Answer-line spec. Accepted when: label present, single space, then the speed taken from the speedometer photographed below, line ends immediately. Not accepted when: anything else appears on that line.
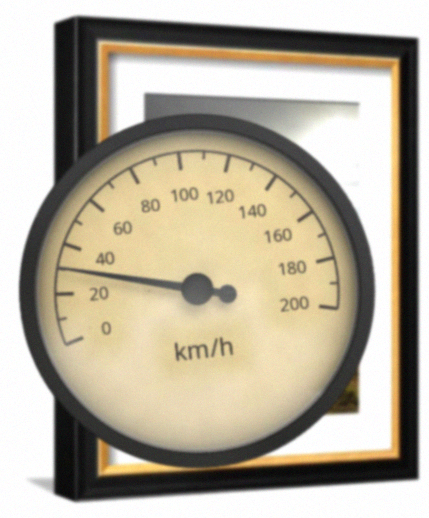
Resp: 30 km/h
